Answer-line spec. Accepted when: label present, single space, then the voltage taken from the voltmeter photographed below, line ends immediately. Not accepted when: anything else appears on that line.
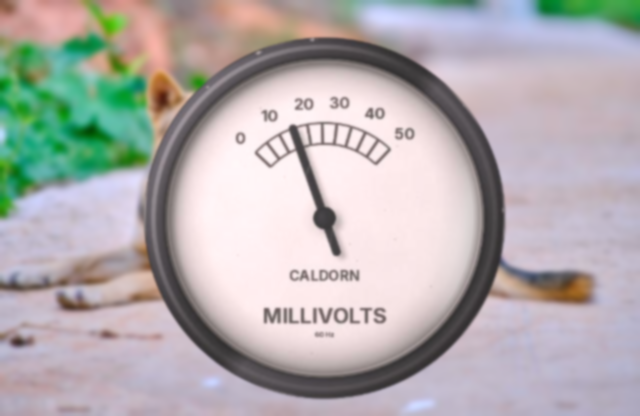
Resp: 15 mV
